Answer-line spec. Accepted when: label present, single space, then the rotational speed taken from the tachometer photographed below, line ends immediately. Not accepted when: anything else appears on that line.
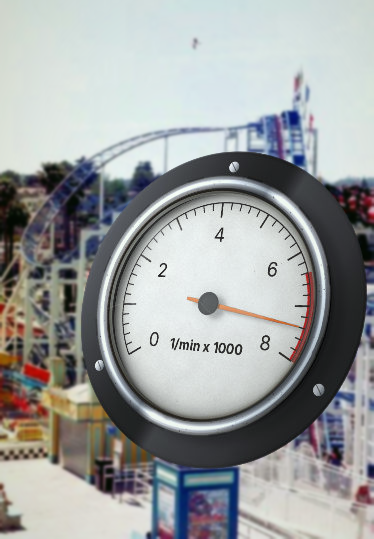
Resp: 7400 rpm
